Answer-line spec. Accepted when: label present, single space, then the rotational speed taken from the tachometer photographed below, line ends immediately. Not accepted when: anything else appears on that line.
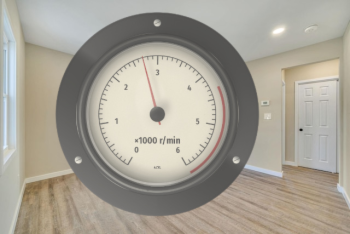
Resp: 2700 rpm
